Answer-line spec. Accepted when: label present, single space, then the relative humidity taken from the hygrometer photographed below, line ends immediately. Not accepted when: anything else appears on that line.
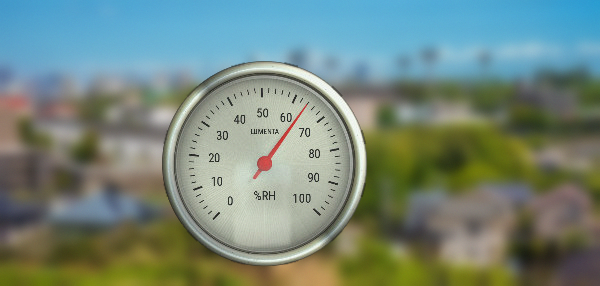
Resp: 64 %
